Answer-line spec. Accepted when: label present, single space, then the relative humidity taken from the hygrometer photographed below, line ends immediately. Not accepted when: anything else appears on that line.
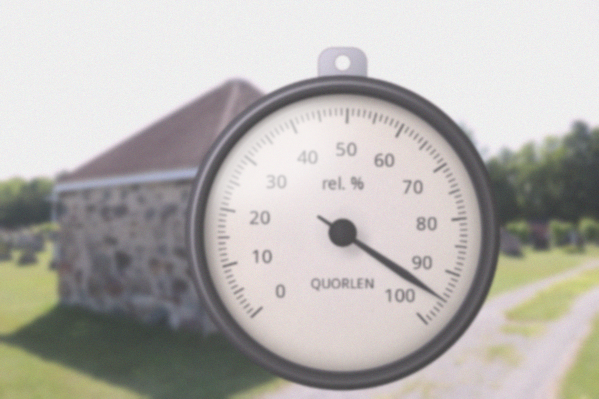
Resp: 95 %
